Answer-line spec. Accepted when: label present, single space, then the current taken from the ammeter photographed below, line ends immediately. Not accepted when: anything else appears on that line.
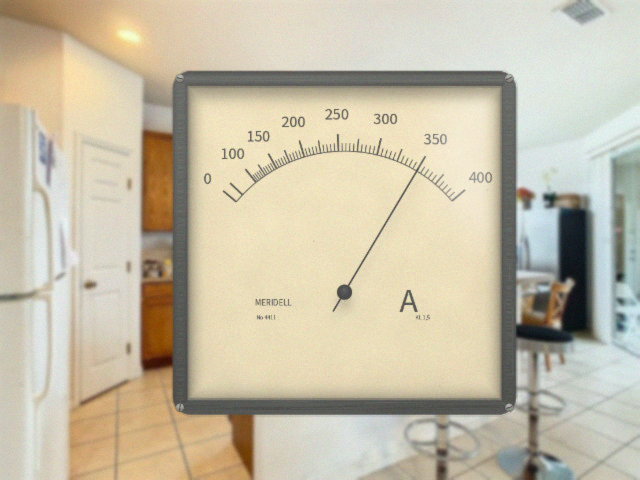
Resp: 350 A
